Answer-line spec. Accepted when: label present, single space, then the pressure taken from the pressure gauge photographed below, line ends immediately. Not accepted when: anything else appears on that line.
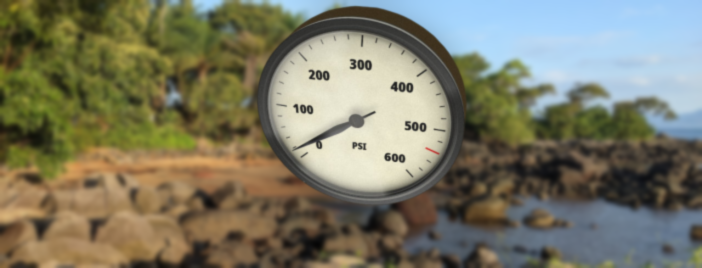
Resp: 20 psi
